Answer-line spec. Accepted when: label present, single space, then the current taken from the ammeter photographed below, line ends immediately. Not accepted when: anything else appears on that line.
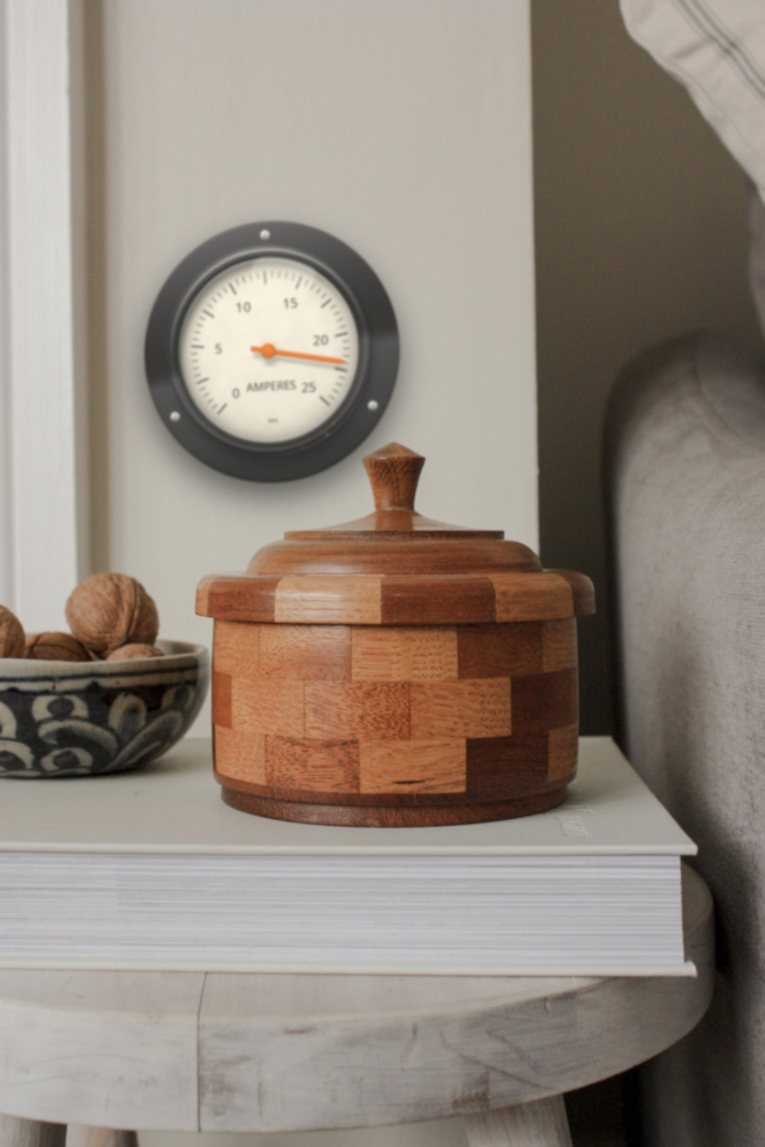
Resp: 22 A
